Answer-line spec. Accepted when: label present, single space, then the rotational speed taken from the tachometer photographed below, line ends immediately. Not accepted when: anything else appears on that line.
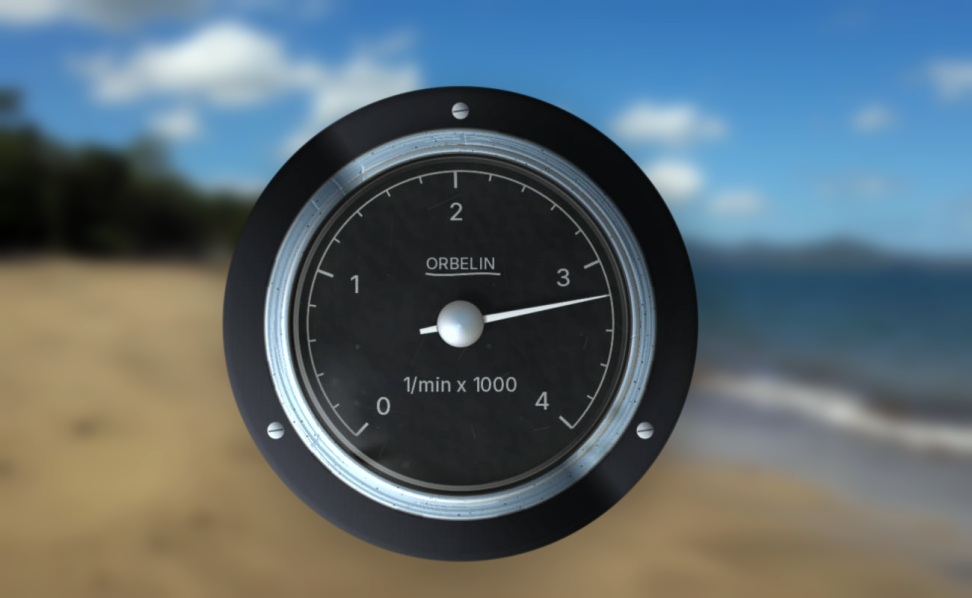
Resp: 3200 rpm
